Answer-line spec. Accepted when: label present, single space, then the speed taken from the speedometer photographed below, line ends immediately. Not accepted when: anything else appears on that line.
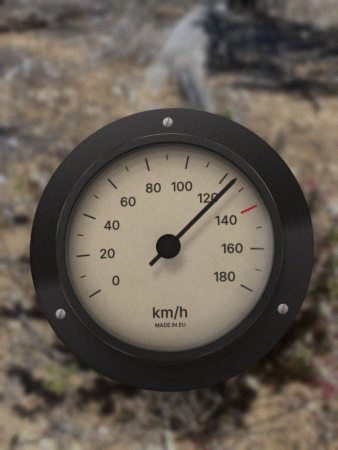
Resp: 125 km/h
